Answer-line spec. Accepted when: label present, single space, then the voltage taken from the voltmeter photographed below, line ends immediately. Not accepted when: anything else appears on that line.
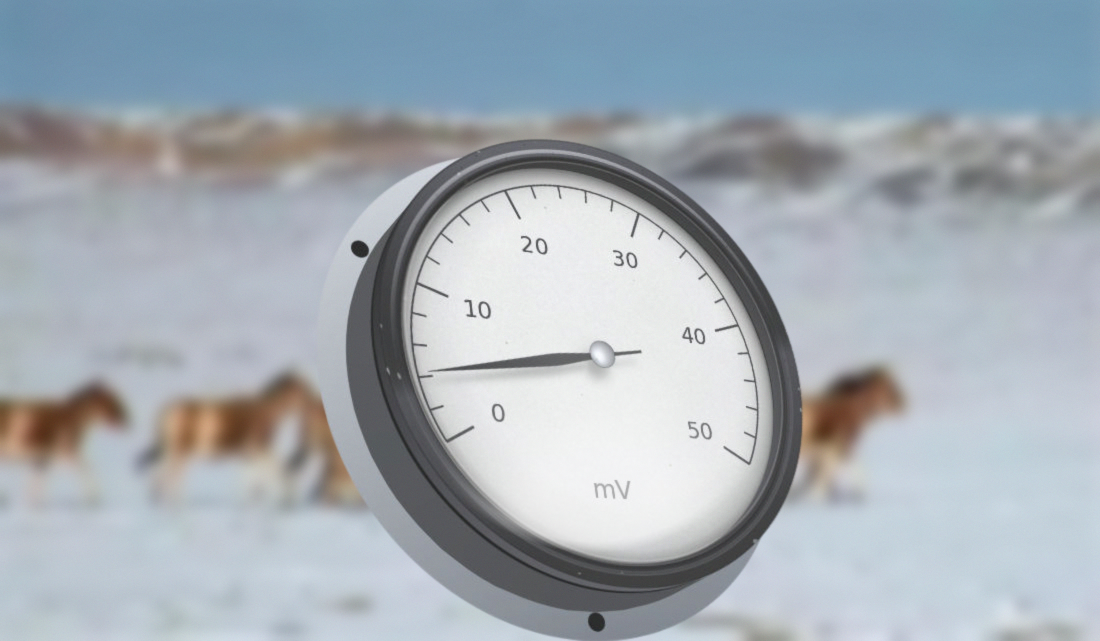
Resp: 4 mV
